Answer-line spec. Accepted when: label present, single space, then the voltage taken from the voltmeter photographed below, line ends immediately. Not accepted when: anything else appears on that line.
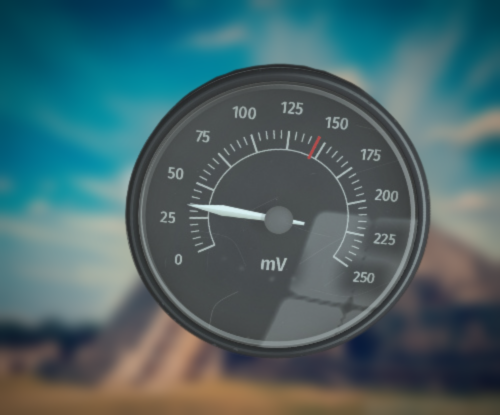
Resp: 35 mV
